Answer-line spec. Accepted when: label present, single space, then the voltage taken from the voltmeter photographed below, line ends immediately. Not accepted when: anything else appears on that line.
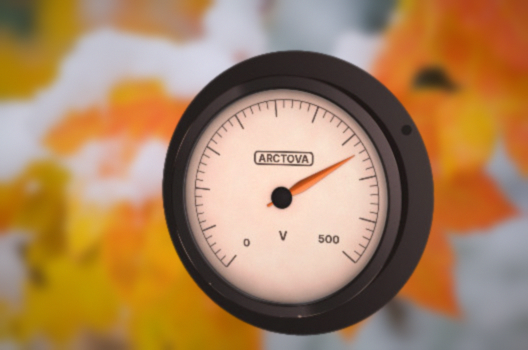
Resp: 370 V
